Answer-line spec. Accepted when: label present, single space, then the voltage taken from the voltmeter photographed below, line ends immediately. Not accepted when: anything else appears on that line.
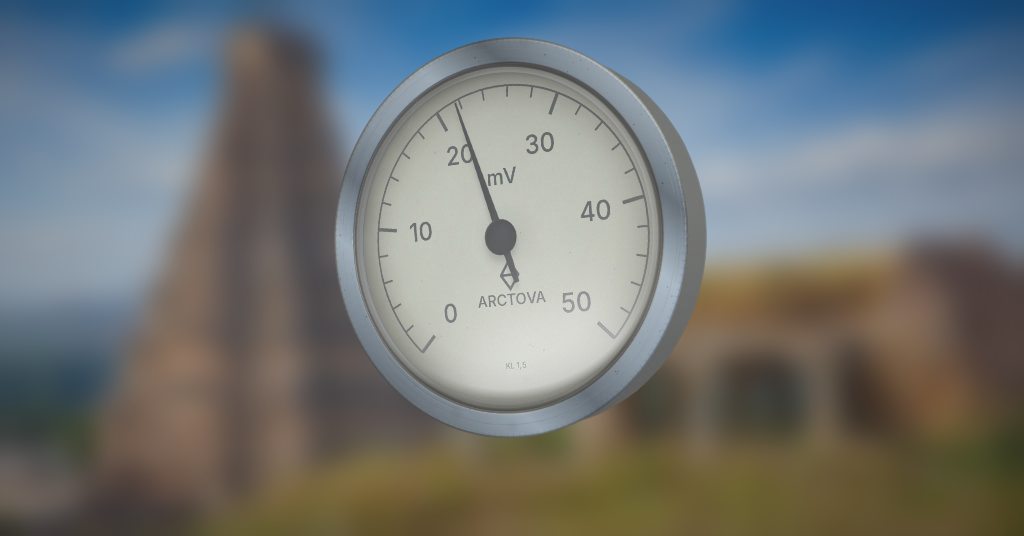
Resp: 22 mV
